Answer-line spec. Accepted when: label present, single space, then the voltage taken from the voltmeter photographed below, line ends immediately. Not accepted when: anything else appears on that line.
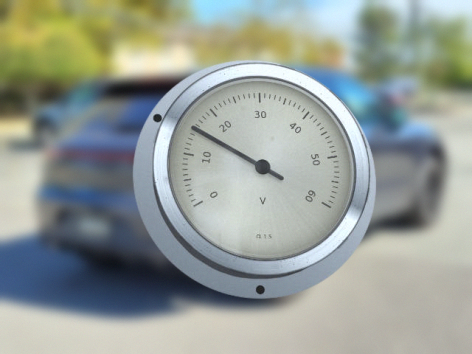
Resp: 15 V
